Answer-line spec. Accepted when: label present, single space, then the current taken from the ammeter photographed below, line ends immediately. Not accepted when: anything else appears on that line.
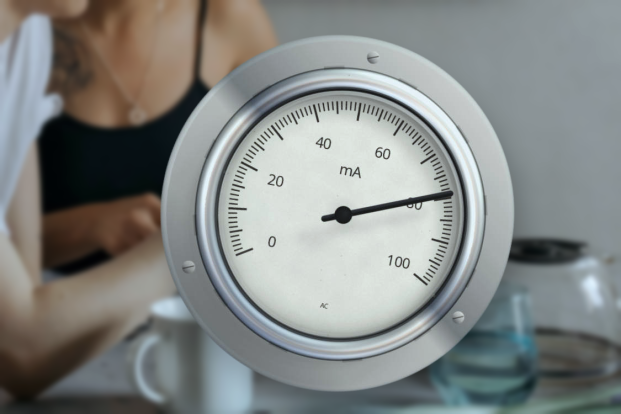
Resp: 79 mA
